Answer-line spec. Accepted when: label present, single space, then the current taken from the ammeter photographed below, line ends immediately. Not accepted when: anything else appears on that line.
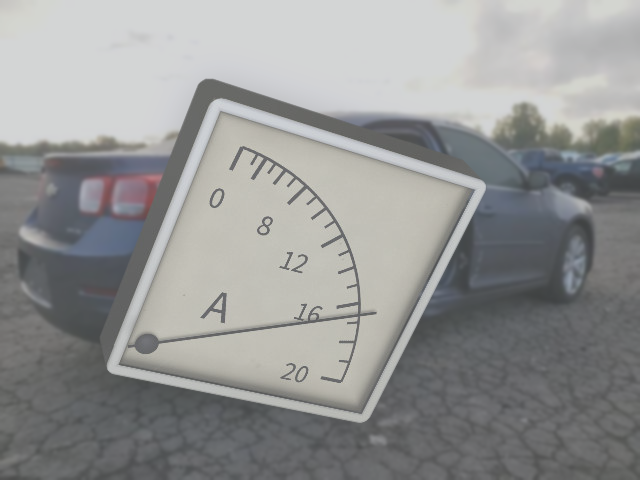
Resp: 16.5 A
